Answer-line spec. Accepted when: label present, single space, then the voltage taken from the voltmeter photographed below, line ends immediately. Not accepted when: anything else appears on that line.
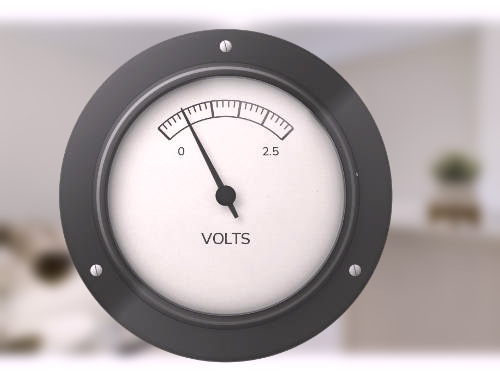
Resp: 0.5 V
